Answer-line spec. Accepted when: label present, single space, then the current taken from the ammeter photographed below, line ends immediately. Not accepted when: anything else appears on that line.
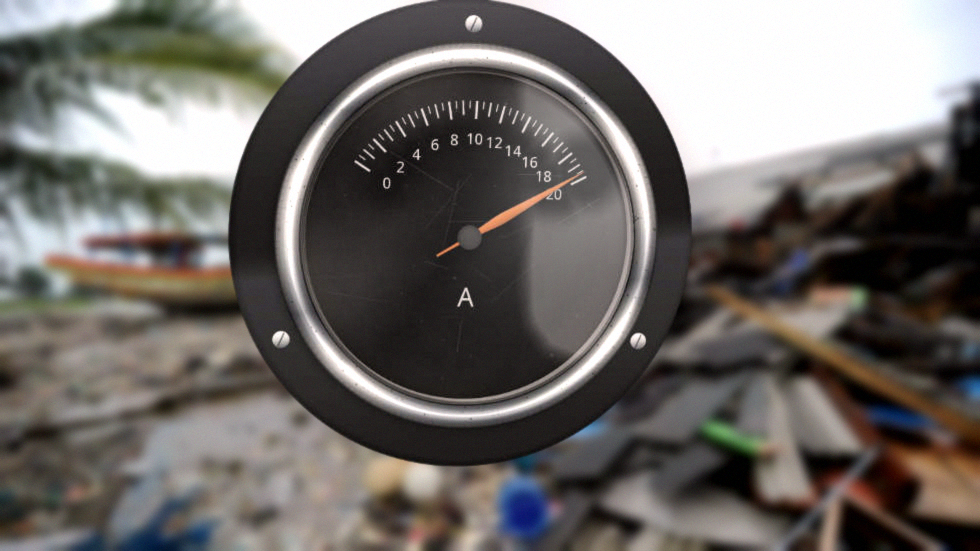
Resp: 19.5 A
